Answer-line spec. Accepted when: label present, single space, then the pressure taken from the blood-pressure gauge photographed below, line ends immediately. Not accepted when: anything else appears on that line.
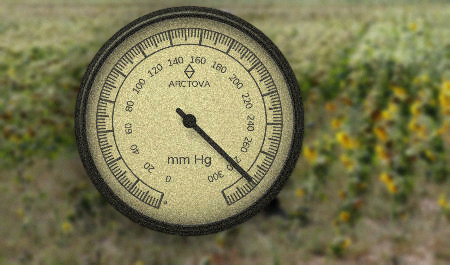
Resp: 280 mmHg
